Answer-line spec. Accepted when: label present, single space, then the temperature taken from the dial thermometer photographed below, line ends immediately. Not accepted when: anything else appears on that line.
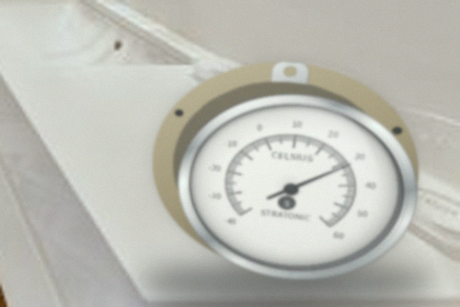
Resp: 30 °C
